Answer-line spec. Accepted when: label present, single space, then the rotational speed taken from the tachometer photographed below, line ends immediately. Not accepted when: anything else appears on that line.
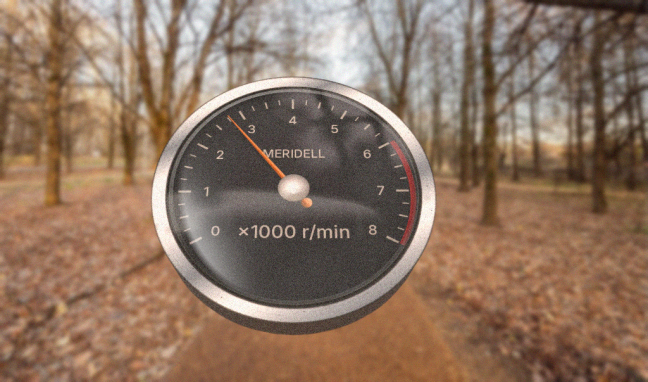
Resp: 2750 rpm
